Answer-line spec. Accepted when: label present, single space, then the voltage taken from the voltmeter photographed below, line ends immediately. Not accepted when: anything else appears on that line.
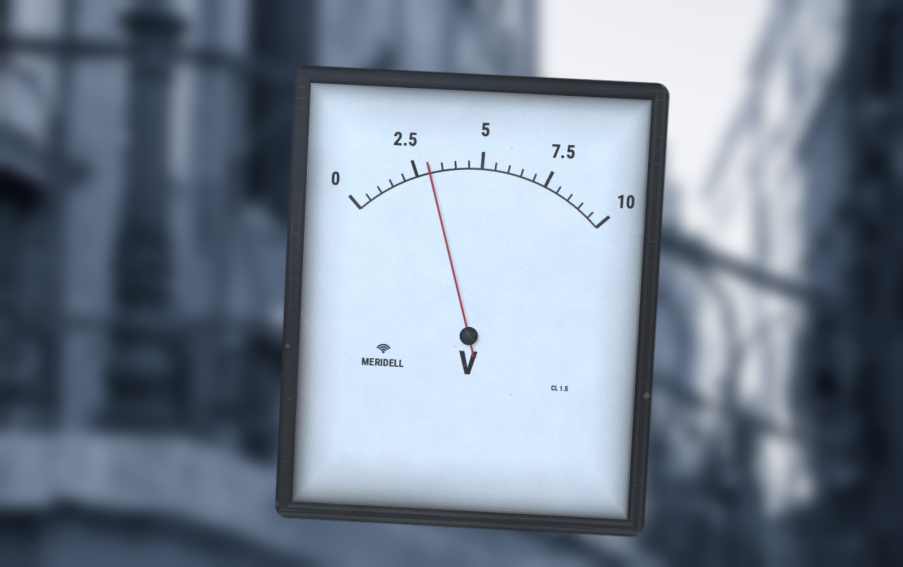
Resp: 3 V
